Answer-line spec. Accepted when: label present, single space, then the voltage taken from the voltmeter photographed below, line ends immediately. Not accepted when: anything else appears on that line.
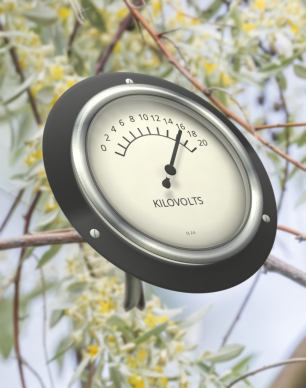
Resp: 16 kV
